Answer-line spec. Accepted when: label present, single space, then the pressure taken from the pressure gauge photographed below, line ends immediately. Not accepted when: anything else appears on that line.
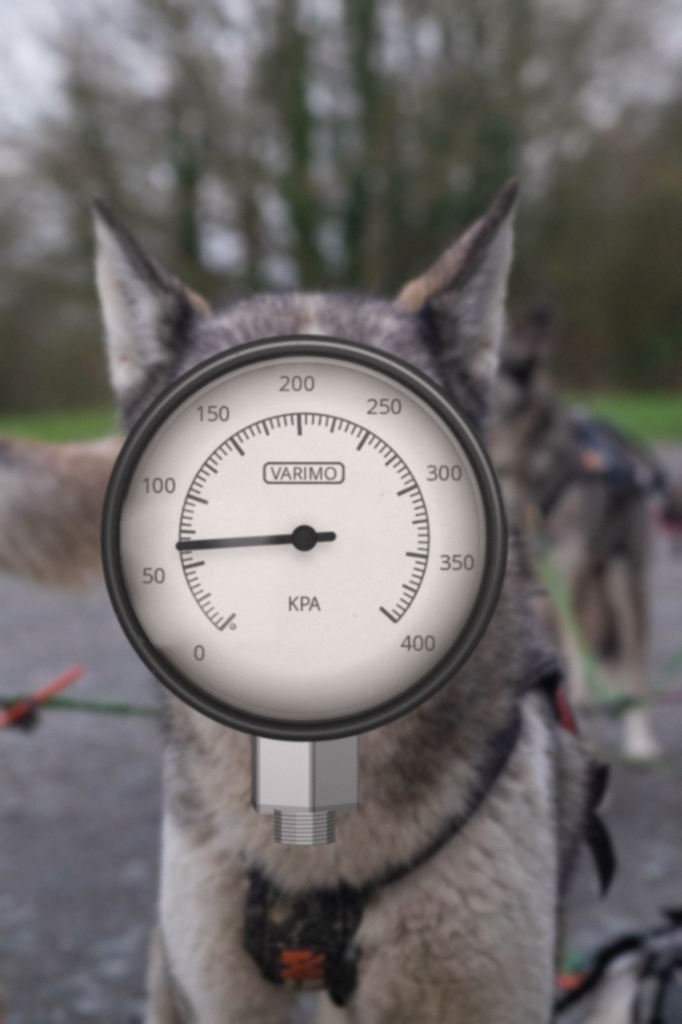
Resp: 65 kPa
